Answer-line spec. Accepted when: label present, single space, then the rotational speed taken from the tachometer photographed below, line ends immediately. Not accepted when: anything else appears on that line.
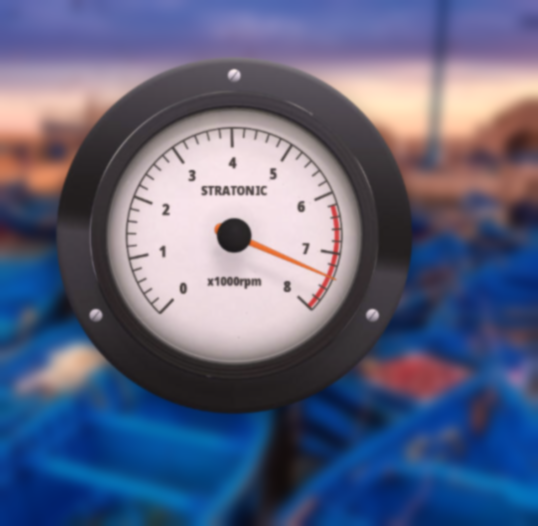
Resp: 7400 rpm
